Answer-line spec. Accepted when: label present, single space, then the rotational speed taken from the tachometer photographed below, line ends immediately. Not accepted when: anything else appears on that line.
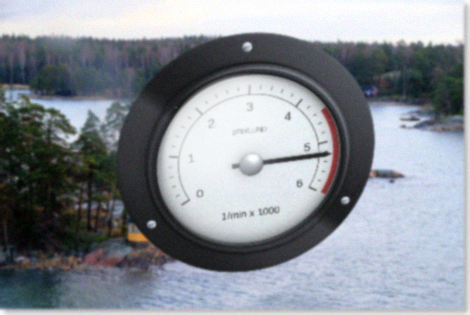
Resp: 5200 rpm
